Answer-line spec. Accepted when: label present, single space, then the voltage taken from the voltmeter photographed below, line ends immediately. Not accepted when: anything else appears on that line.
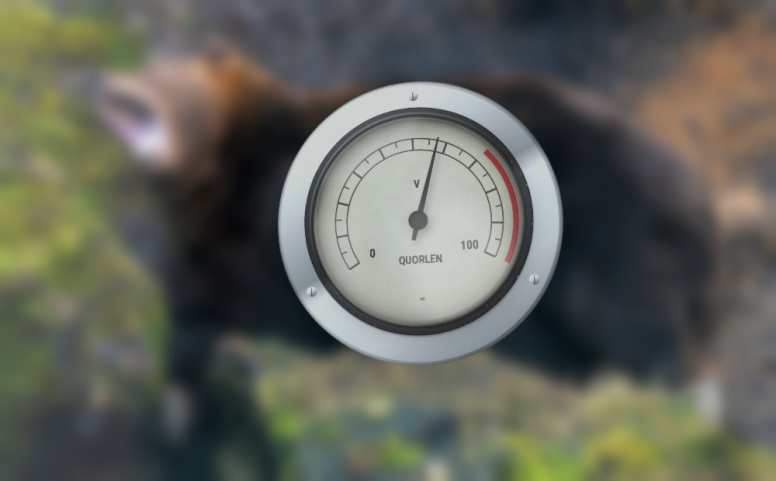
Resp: 57.5 V
